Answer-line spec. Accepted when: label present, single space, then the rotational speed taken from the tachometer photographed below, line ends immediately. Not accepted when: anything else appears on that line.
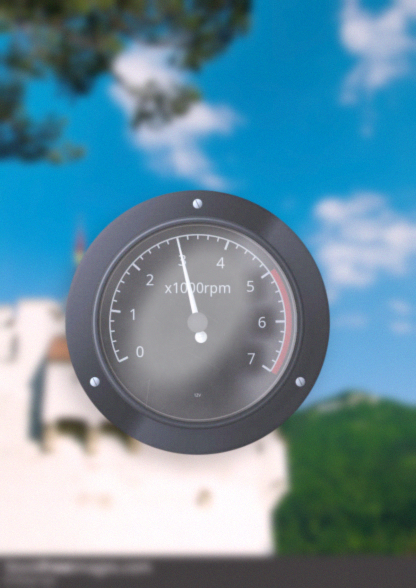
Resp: 3000 rpm
